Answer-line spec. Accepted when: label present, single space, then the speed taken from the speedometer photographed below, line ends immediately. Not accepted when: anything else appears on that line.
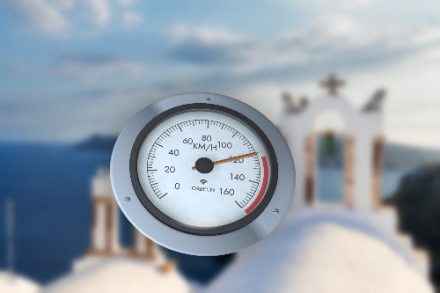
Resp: 120 km/h
